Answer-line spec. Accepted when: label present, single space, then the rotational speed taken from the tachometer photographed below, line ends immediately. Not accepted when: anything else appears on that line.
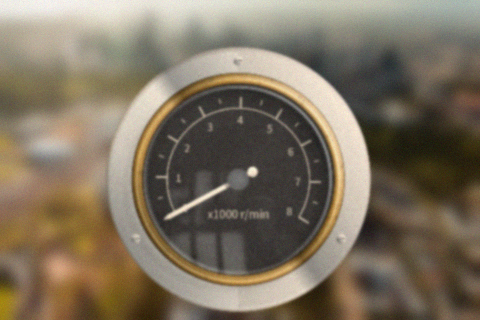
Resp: 0 rpm
